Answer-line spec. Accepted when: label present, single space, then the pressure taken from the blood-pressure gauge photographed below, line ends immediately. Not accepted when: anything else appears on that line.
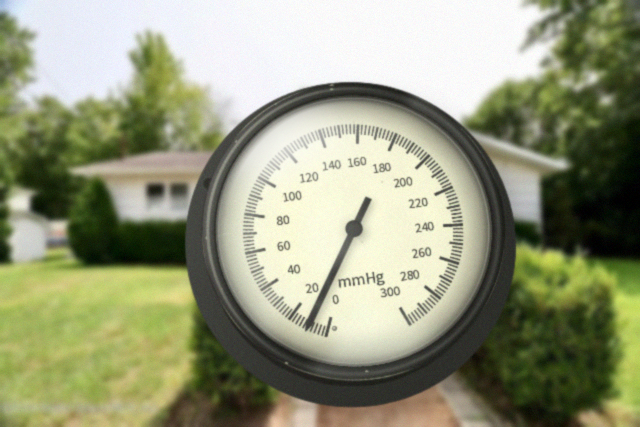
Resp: 10 mmHg
